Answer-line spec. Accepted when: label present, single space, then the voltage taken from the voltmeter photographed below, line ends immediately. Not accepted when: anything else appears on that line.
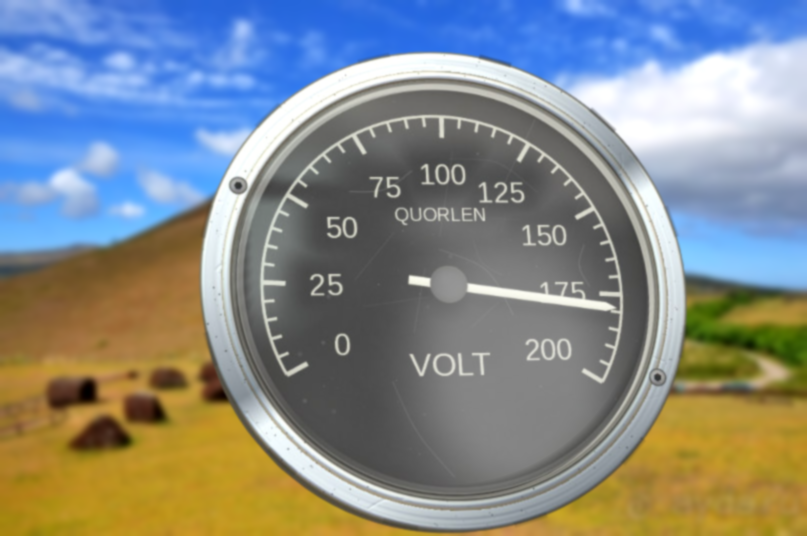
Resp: 180 V
